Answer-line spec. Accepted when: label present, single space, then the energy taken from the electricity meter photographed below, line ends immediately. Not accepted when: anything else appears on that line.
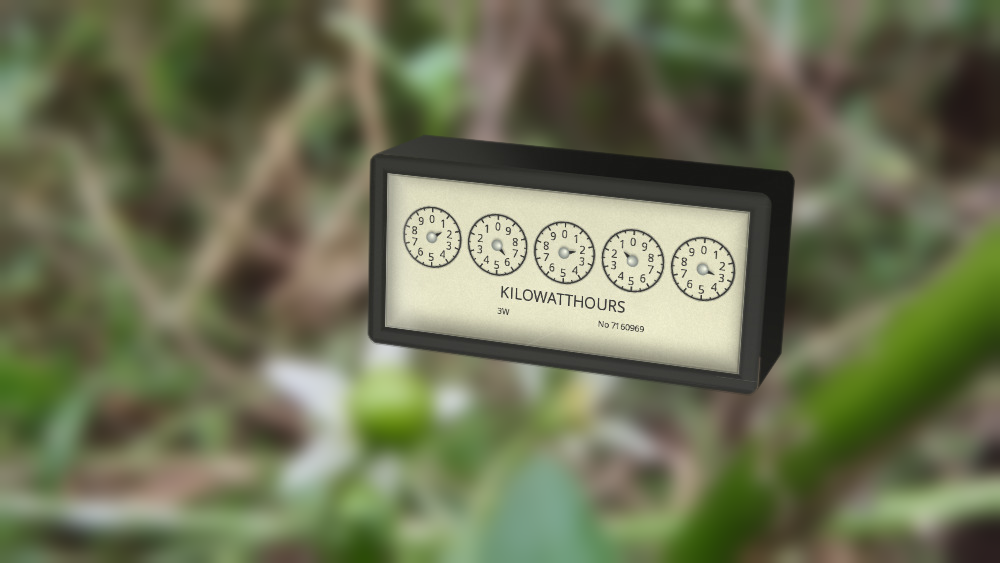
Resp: 16213 kWh
